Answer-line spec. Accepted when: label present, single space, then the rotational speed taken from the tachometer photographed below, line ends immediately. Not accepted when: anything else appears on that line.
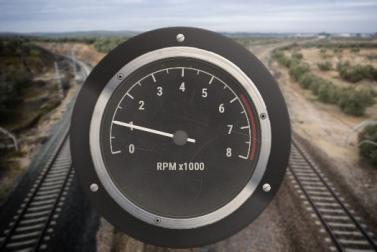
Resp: 1000 rpm
